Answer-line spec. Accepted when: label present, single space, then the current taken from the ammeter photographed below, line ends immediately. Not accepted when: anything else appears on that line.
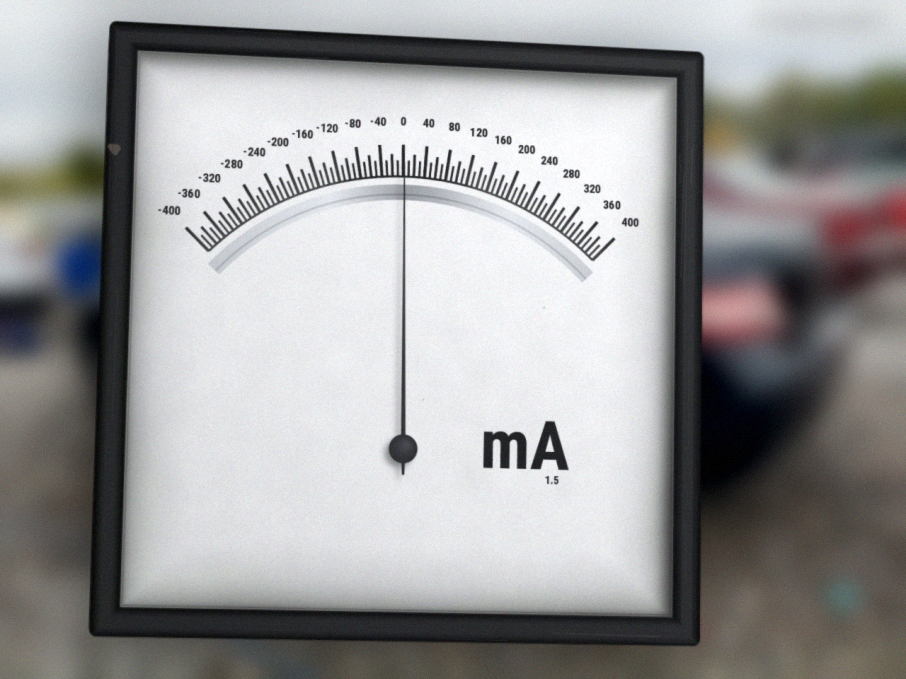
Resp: 0 mA
